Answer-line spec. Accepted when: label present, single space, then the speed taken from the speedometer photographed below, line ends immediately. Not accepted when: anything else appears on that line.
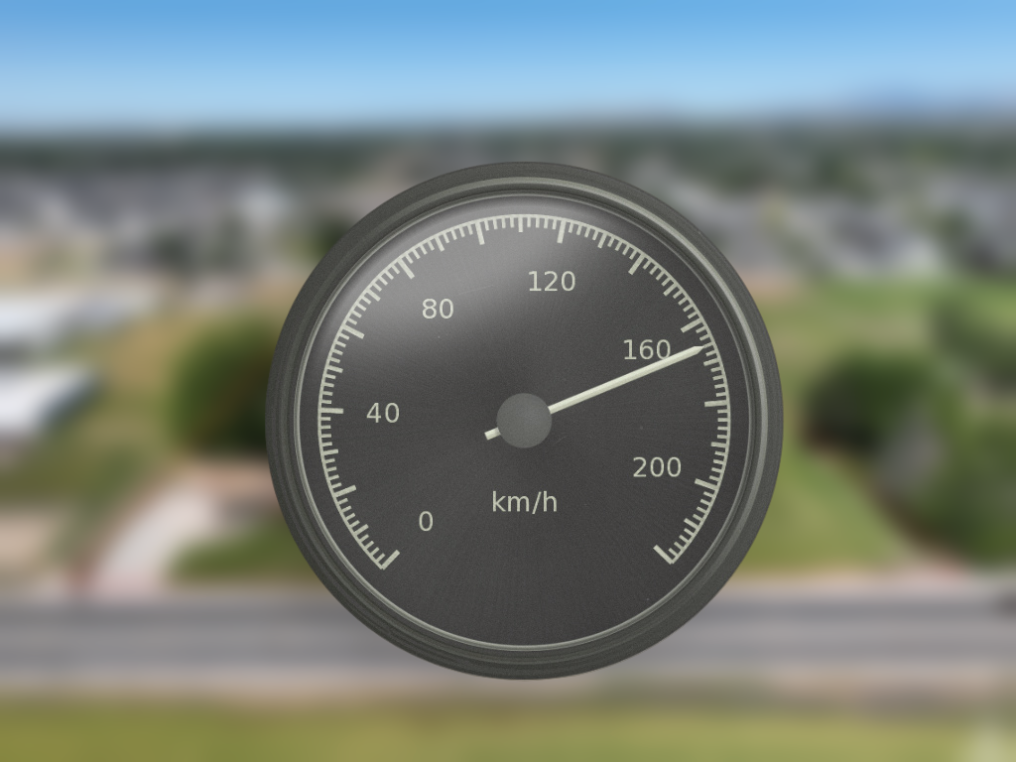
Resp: 166 km/h
